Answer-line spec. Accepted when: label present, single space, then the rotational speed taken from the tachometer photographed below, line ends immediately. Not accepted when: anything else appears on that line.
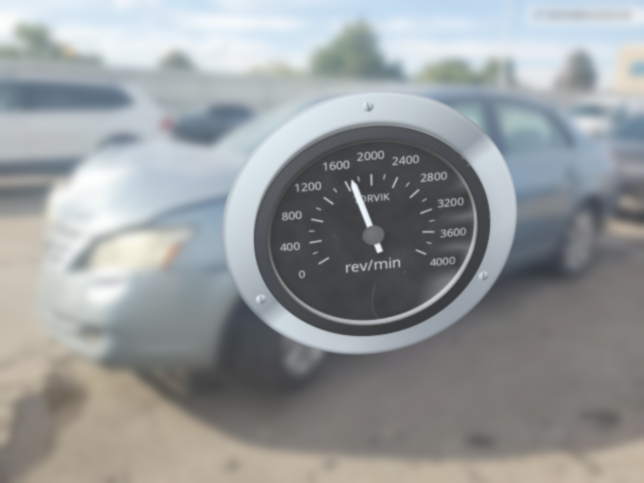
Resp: 1700 rpm
